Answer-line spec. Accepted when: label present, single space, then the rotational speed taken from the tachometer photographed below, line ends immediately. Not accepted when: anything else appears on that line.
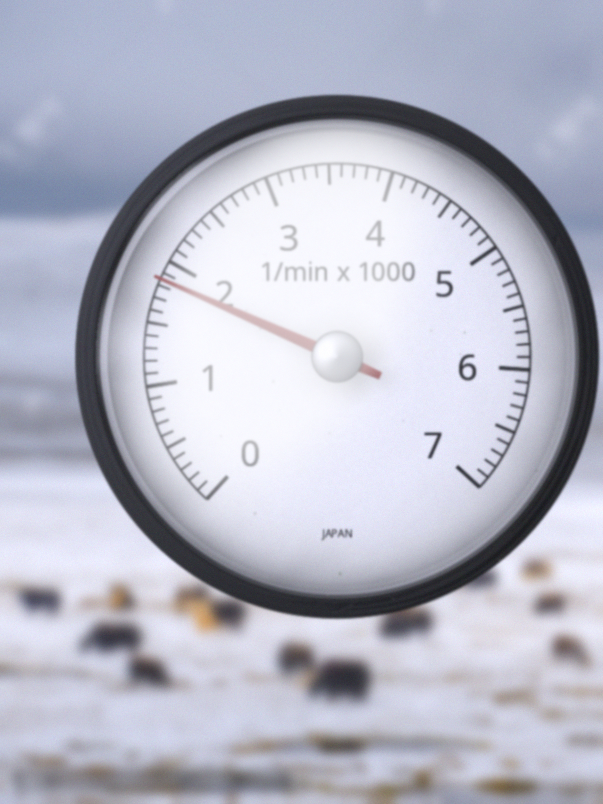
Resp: 1850 rpm
